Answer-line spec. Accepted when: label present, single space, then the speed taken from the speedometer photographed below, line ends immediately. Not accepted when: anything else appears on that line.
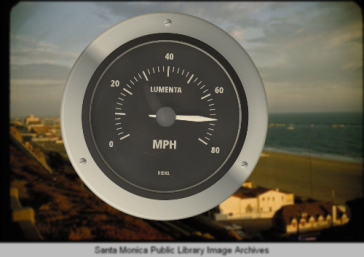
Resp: 70 mph
